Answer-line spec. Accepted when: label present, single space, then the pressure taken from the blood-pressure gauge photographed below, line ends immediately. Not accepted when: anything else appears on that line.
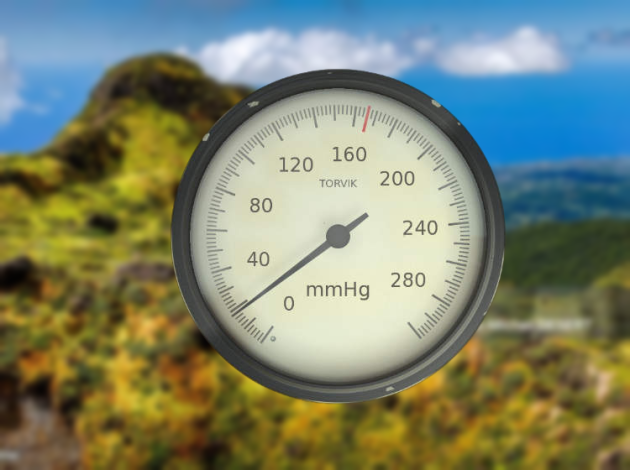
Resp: 18 mmHg
